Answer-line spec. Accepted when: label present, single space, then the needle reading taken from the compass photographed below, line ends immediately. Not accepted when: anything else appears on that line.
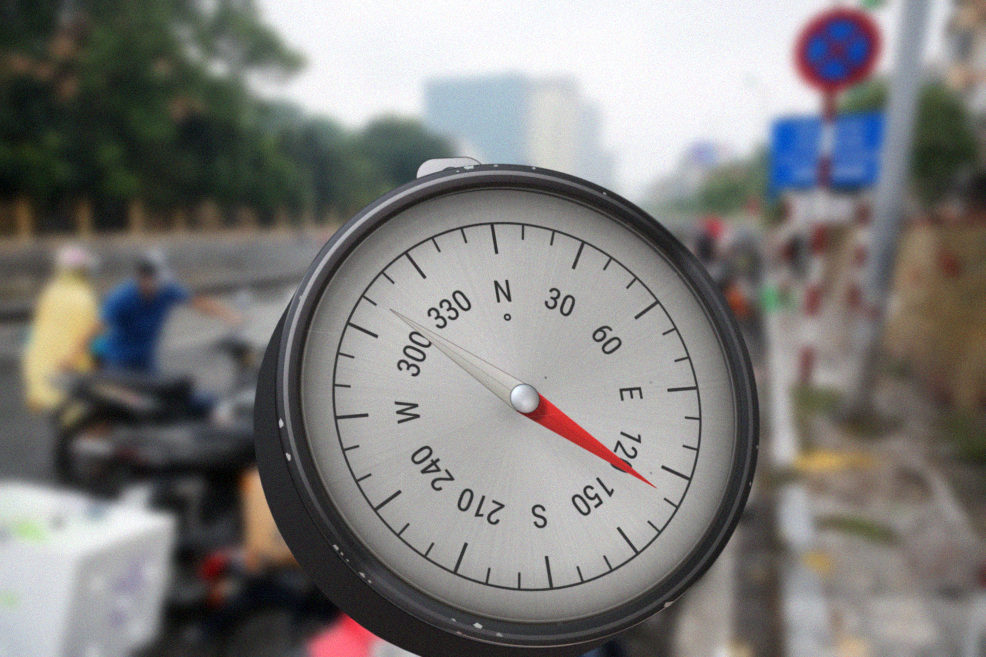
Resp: 130 °
